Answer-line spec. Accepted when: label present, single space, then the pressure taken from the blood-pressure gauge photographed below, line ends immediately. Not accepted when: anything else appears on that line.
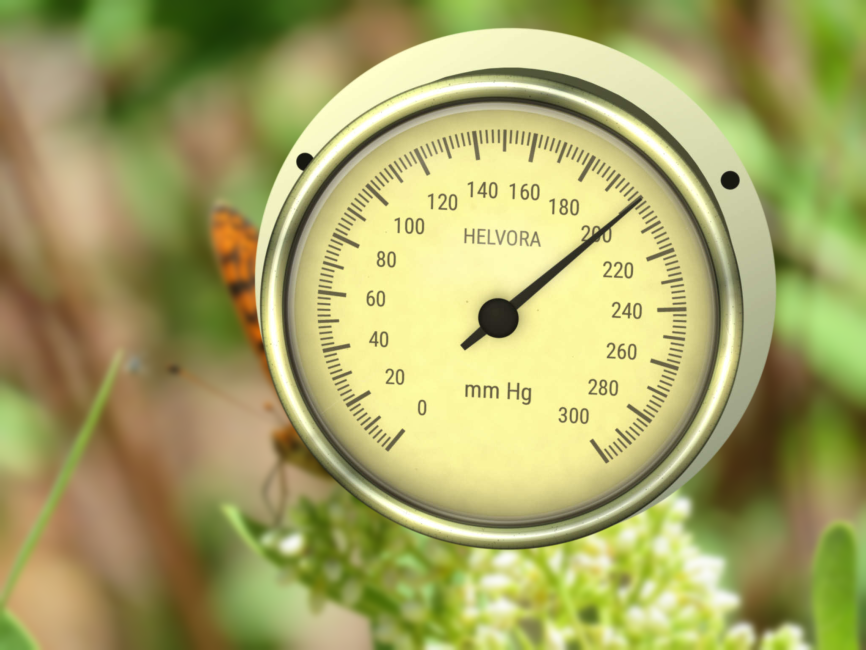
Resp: 200 mmHg
